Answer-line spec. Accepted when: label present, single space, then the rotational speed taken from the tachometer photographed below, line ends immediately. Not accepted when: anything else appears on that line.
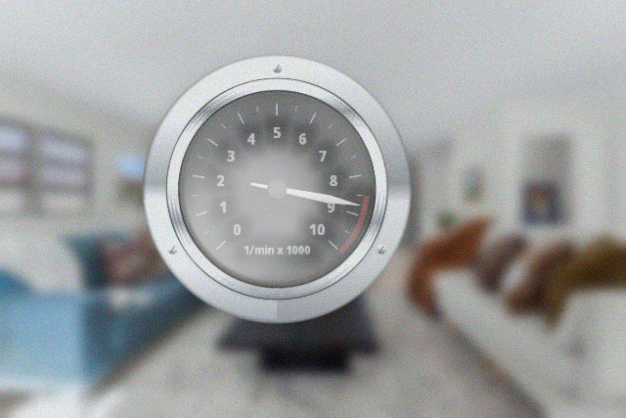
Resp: 8750 rpm
